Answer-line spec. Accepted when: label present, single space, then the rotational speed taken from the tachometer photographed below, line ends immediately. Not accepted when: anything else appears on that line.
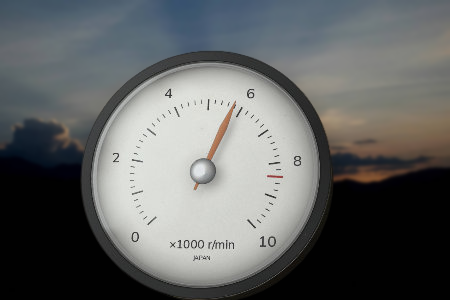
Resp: 5800 rpm
